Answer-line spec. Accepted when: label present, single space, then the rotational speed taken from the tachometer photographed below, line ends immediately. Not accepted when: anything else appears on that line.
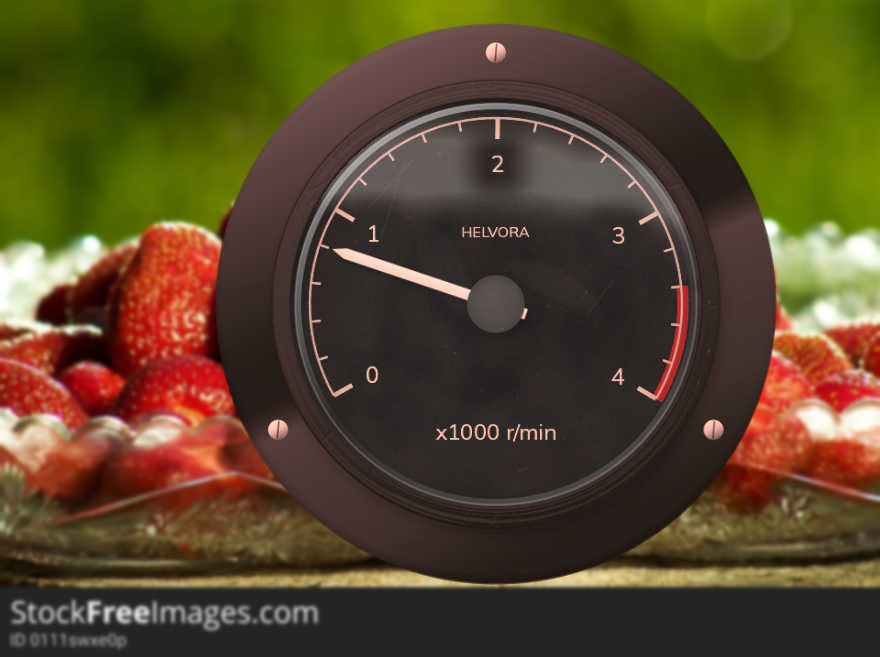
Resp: 800 rpm
